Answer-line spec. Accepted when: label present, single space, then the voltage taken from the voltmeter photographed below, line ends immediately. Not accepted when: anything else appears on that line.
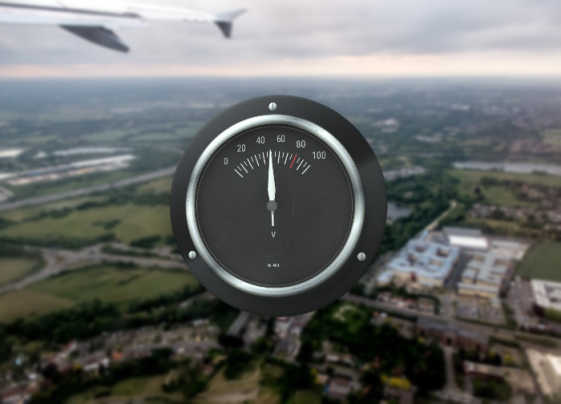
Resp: 50 V
